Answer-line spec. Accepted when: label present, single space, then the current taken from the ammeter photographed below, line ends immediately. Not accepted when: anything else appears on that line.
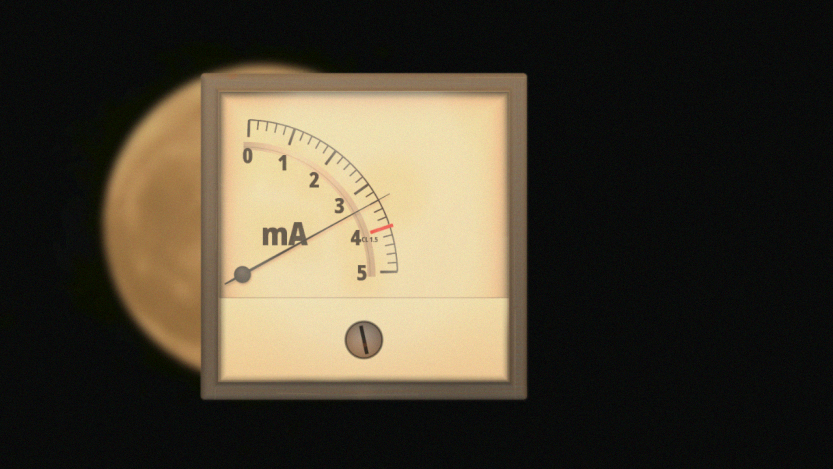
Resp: 3.4 mA
